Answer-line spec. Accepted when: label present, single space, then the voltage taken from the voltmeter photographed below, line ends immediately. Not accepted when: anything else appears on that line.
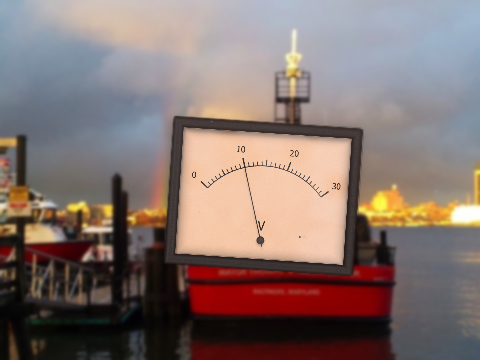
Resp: 10 V
